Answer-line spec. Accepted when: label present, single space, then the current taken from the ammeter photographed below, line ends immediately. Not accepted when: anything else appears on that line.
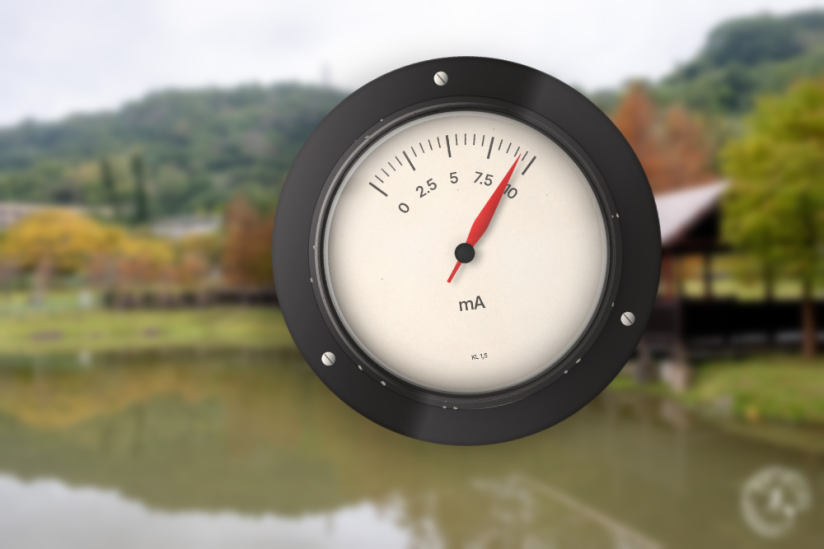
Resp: 9.25 mA
